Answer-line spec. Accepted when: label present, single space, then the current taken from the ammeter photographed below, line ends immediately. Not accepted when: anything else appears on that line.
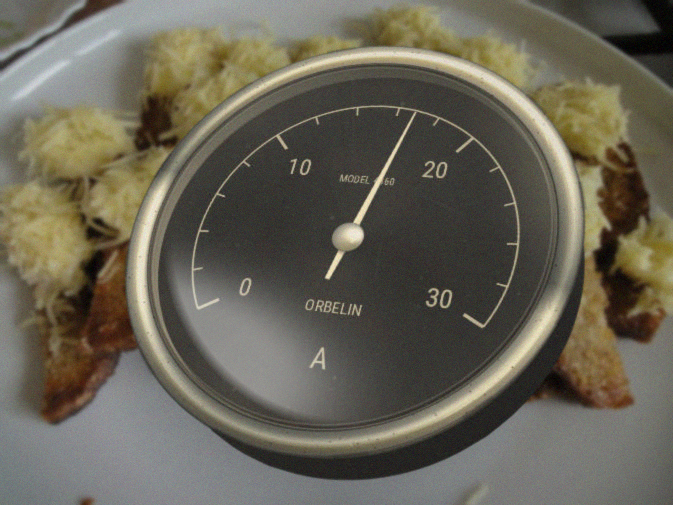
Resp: 17 A
